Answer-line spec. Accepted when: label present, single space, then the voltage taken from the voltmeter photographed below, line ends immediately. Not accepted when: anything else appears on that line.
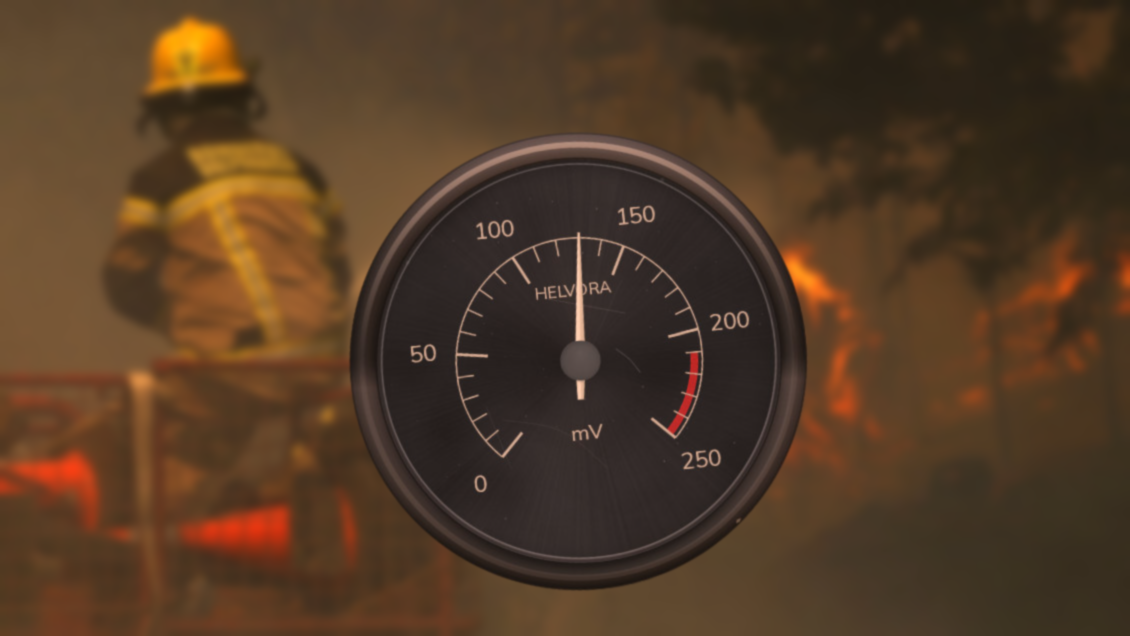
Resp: 130 mV
